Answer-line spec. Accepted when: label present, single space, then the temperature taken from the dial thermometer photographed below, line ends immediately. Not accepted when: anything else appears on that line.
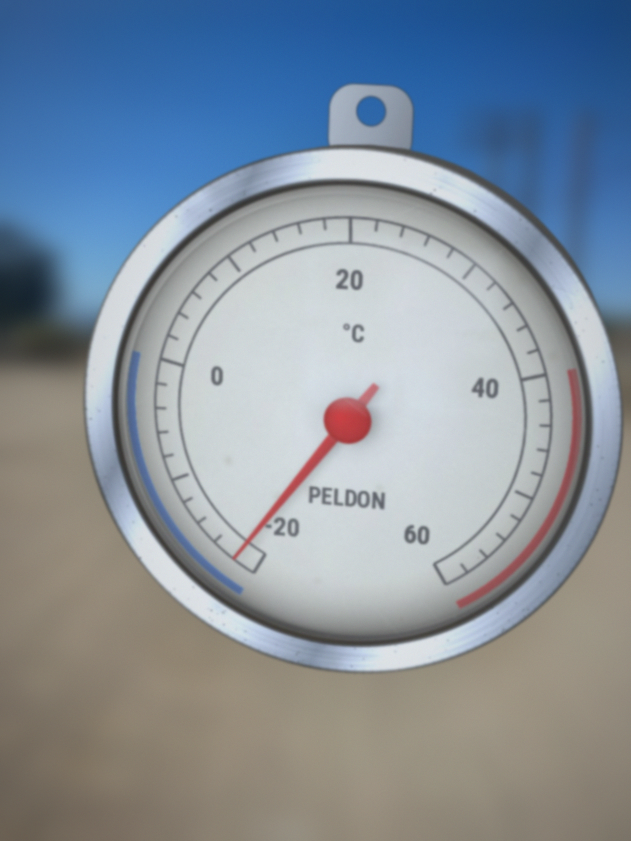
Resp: -18 °C
